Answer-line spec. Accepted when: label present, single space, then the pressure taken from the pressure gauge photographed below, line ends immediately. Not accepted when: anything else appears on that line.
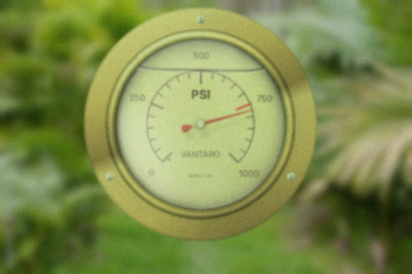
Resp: 775 psi
